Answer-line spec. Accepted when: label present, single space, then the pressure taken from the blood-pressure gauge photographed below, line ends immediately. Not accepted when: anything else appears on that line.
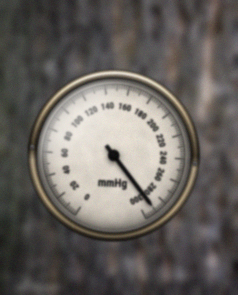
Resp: 290 mmHg
